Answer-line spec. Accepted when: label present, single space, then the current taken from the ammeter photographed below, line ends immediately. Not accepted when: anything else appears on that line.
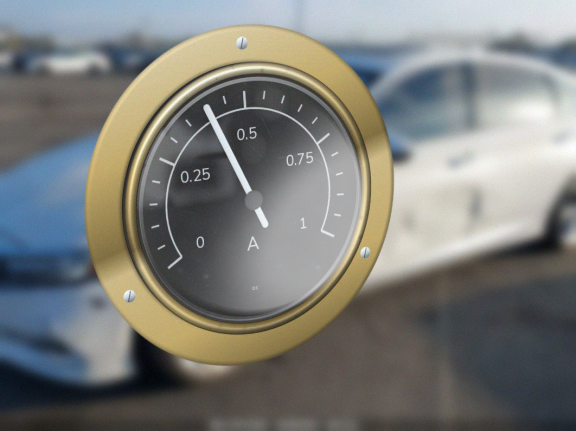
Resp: 0.4 A
